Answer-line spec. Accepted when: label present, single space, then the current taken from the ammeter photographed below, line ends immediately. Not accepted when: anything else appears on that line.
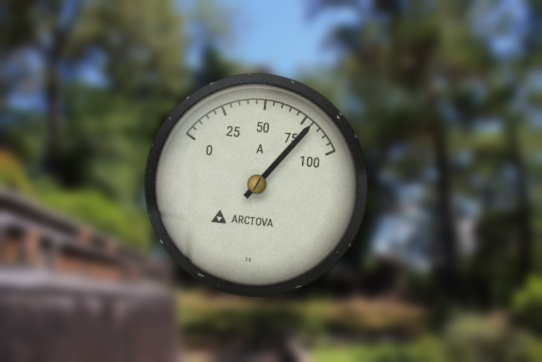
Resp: 80 A
